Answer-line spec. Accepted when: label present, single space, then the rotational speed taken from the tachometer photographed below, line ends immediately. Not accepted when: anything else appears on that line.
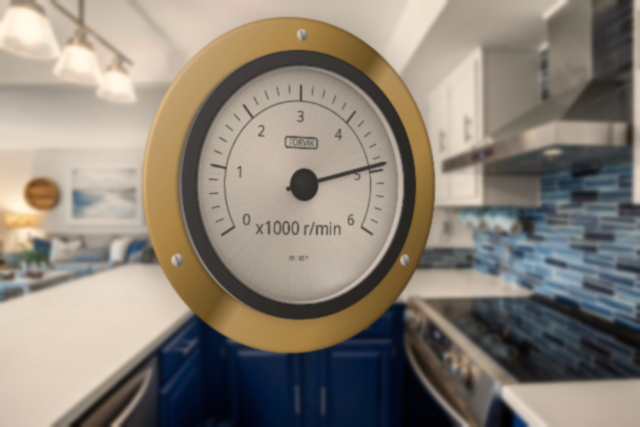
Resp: 4900 rpm
